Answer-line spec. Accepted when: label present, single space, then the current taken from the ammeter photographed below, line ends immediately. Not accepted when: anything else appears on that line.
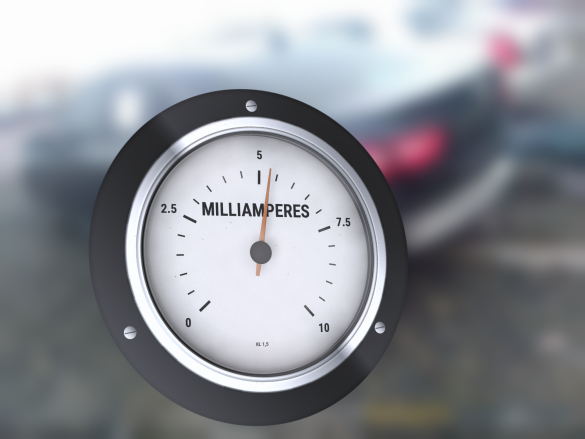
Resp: 5.25 mA
